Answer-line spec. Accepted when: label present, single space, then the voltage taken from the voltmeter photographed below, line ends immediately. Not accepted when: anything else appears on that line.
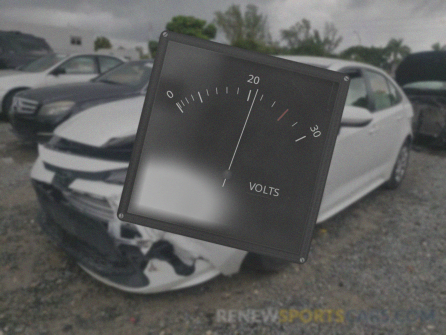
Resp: 21 V
